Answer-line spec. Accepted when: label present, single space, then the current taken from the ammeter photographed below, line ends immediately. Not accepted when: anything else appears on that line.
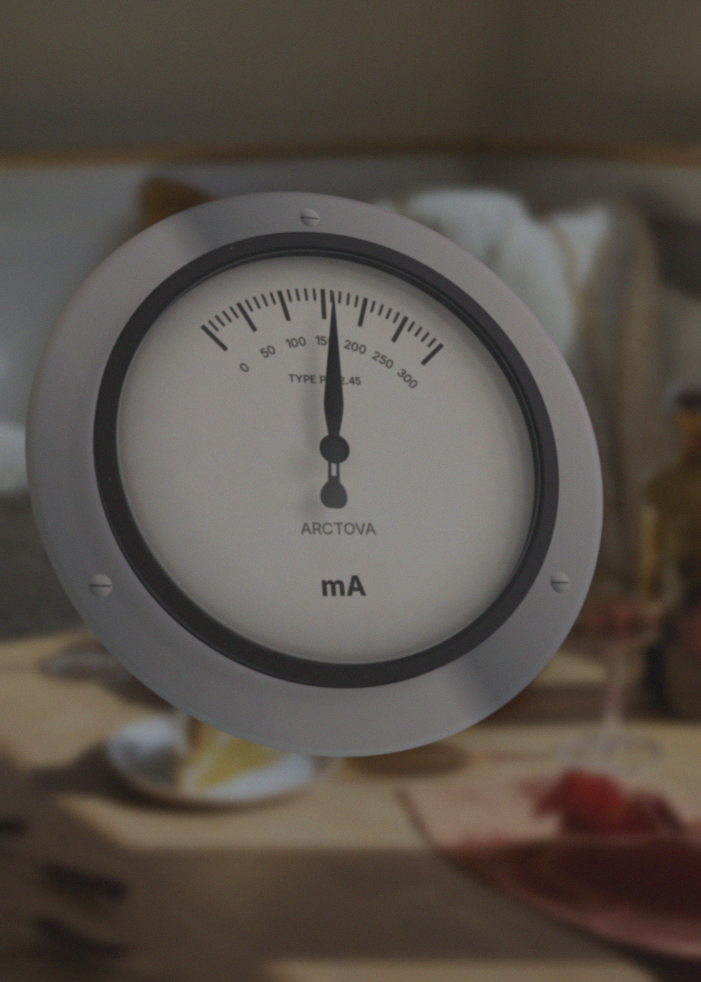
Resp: 160 mA
